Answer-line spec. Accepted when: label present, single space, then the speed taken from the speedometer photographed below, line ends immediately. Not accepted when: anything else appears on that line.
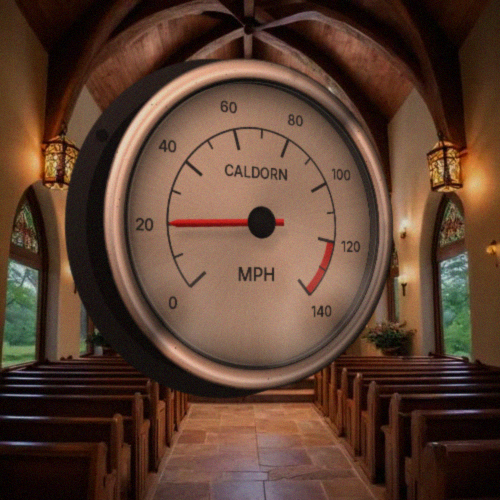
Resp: 20 mph
